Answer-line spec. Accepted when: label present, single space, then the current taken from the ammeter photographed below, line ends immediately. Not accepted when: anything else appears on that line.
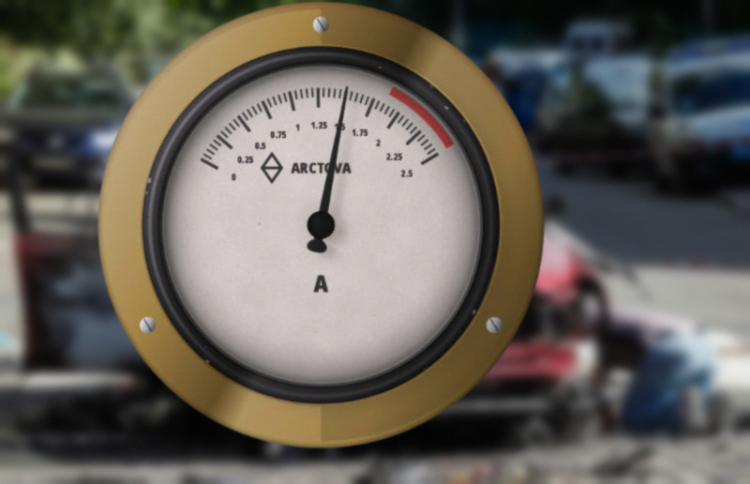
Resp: 1.5 A
